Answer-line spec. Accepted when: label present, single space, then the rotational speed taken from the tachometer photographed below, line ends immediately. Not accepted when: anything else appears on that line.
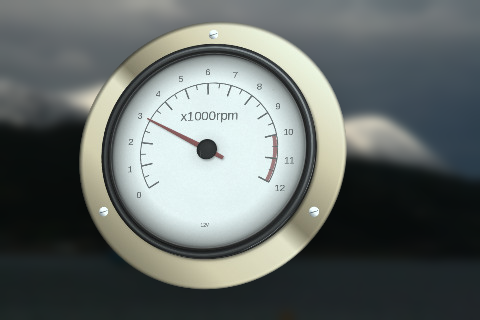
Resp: 3000 rpm
